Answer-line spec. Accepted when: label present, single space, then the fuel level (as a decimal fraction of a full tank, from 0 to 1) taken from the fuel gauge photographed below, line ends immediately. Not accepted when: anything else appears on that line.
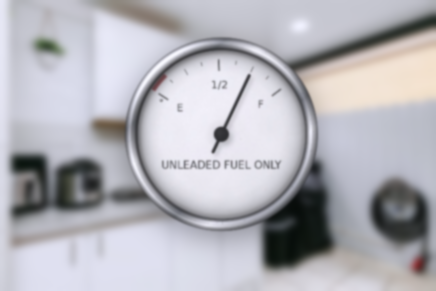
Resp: 0.75
